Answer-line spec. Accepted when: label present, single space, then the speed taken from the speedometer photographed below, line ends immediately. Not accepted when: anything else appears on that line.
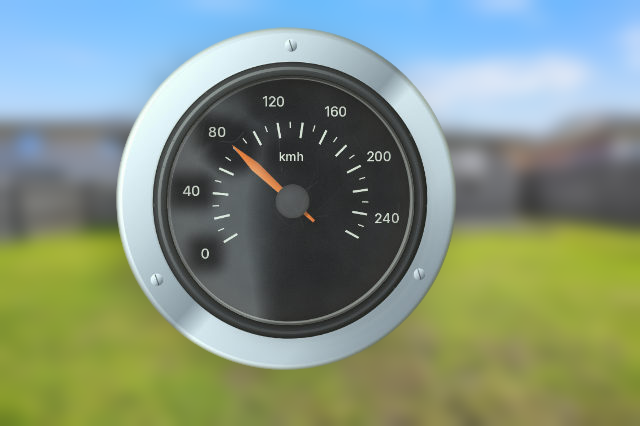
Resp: 80 km/h
